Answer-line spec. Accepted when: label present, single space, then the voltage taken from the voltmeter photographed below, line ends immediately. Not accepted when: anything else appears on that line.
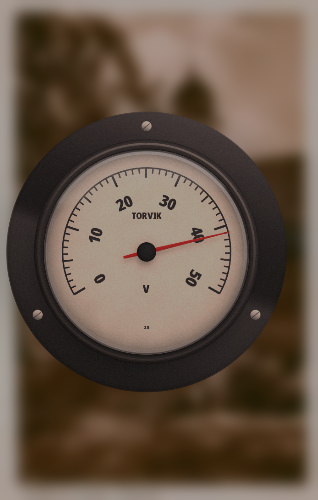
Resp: 41 V
